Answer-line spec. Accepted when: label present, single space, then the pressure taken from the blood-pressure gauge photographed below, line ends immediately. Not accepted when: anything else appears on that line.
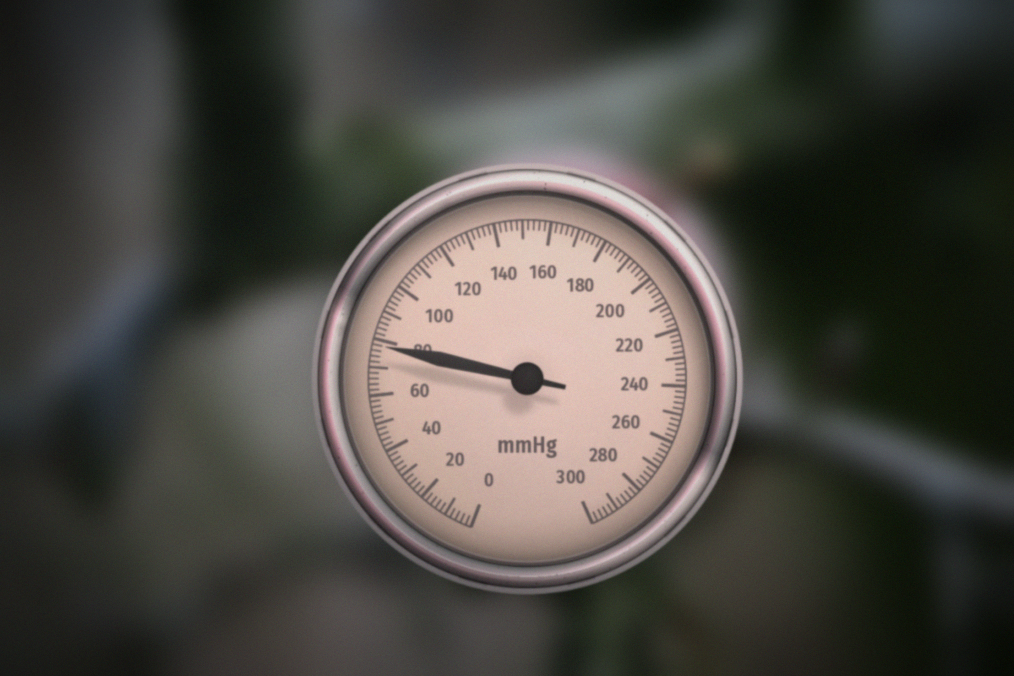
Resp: 78 mmHg
